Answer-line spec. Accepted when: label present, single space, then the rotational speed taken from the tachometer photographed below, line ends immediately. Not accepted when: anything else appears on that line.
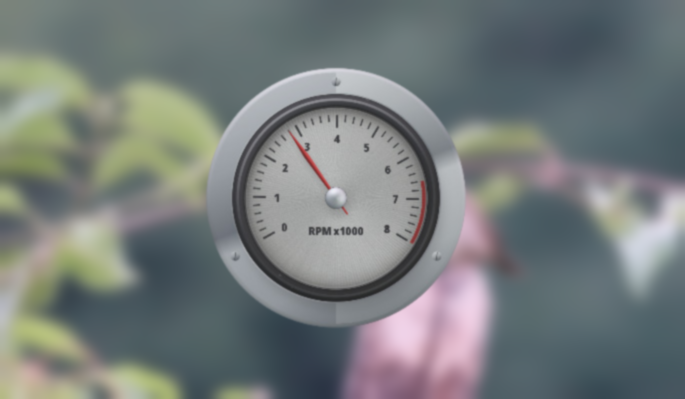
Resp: 2800 rpm
